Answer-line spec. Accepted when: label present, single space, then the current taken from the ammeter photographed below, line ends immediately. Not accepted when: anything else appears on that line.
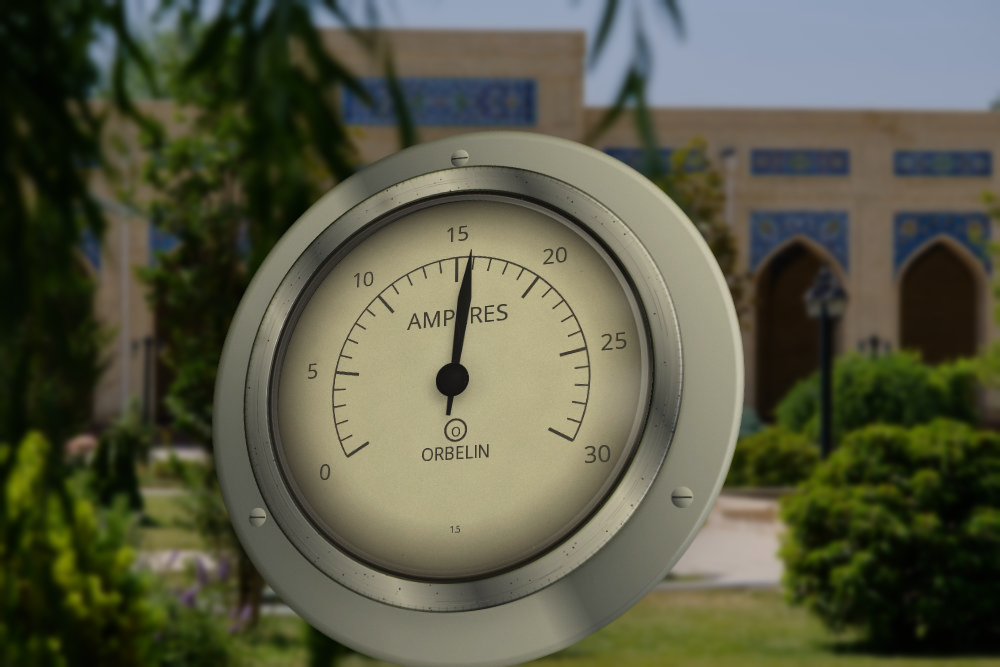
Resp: 16 A
